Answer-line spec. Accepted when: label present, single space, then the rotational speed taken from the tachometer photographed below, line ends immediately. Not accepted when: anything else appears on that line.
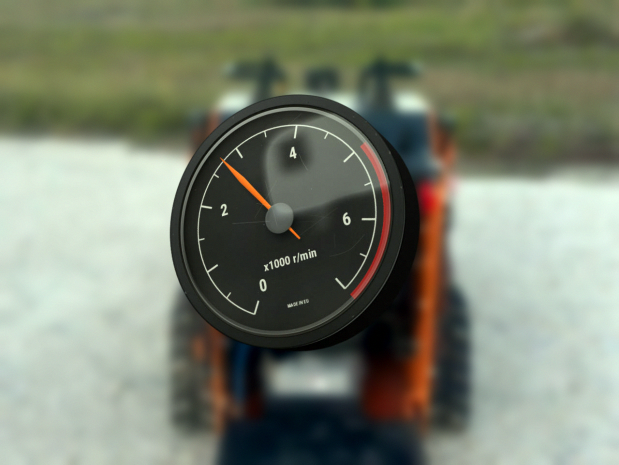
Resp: 2750 rpm
